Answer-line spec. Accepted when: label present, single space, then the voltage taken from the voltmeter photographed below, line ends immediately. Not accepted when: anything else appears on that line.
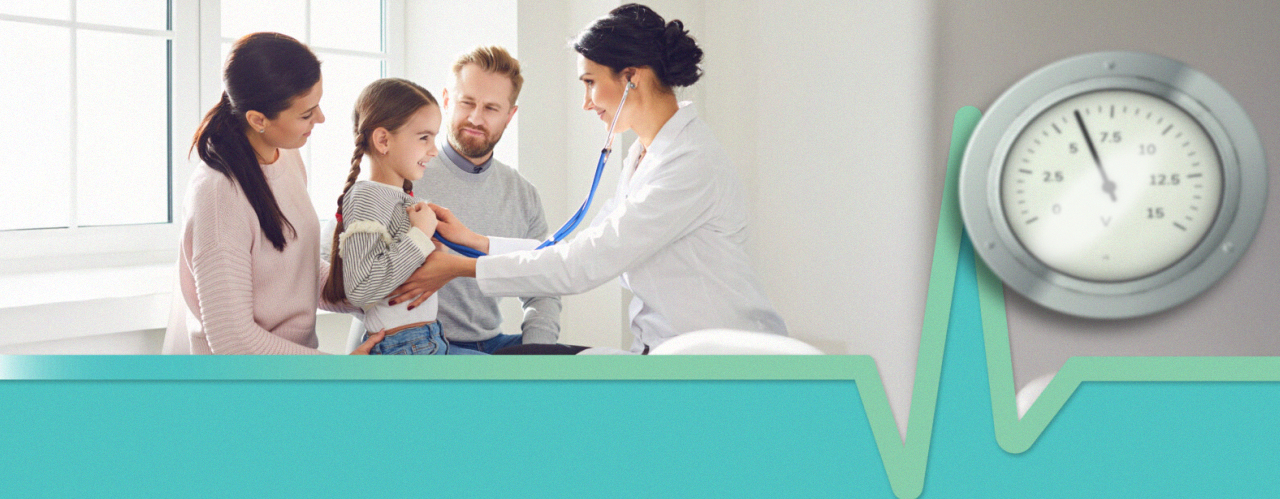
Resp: 6 V
